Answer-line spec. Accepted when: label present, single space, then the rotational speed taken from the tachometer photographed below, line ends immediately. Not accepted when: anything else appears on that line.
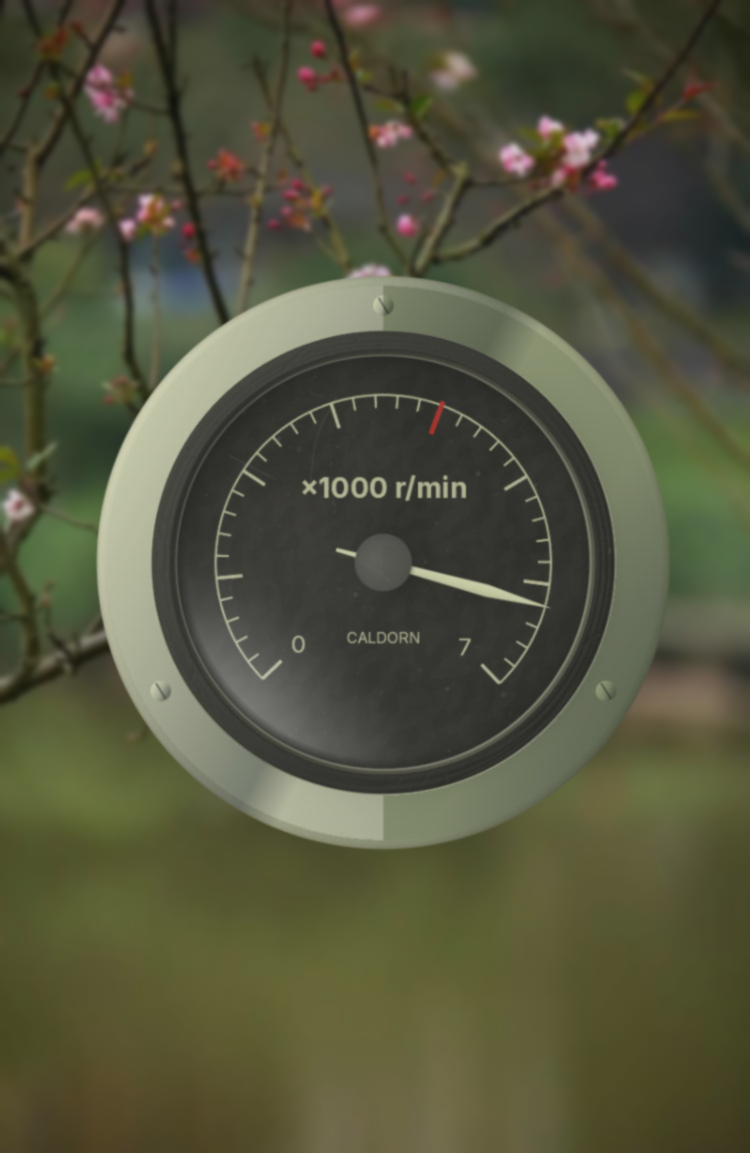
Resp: 6200 rpm
